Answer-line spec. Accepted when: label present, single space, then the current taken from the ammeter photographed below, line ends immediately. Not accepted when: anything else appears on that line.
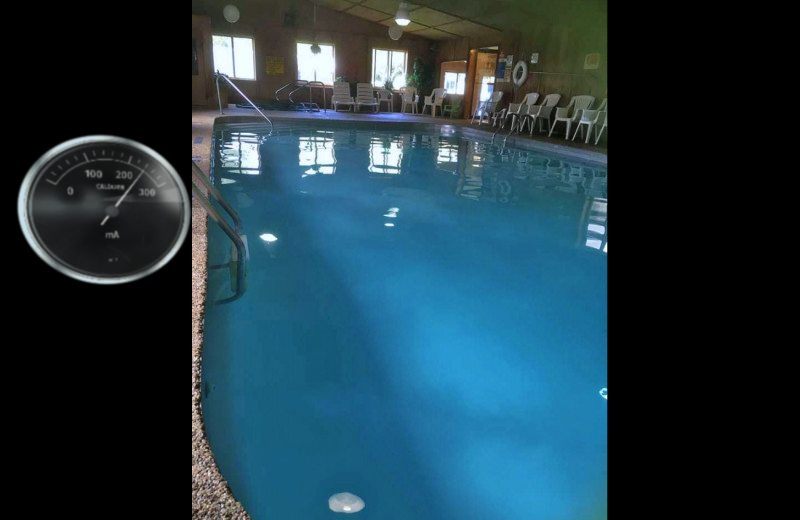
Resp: 240 mA
